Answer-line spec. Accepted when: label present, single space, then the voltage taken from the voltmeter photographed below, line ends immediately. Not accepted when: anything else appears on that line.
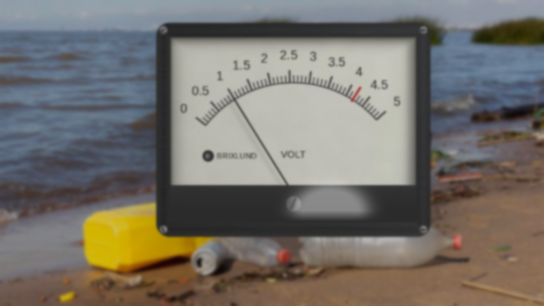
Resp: 1 V
